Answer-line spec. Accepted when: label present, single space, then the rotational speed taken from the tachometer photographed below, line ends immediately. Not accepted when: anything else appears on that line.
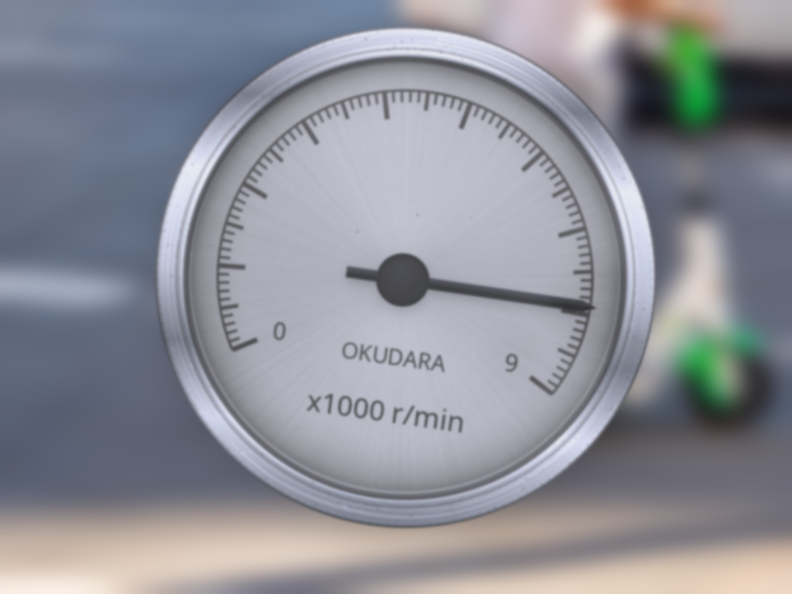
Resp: 7900 rpm
